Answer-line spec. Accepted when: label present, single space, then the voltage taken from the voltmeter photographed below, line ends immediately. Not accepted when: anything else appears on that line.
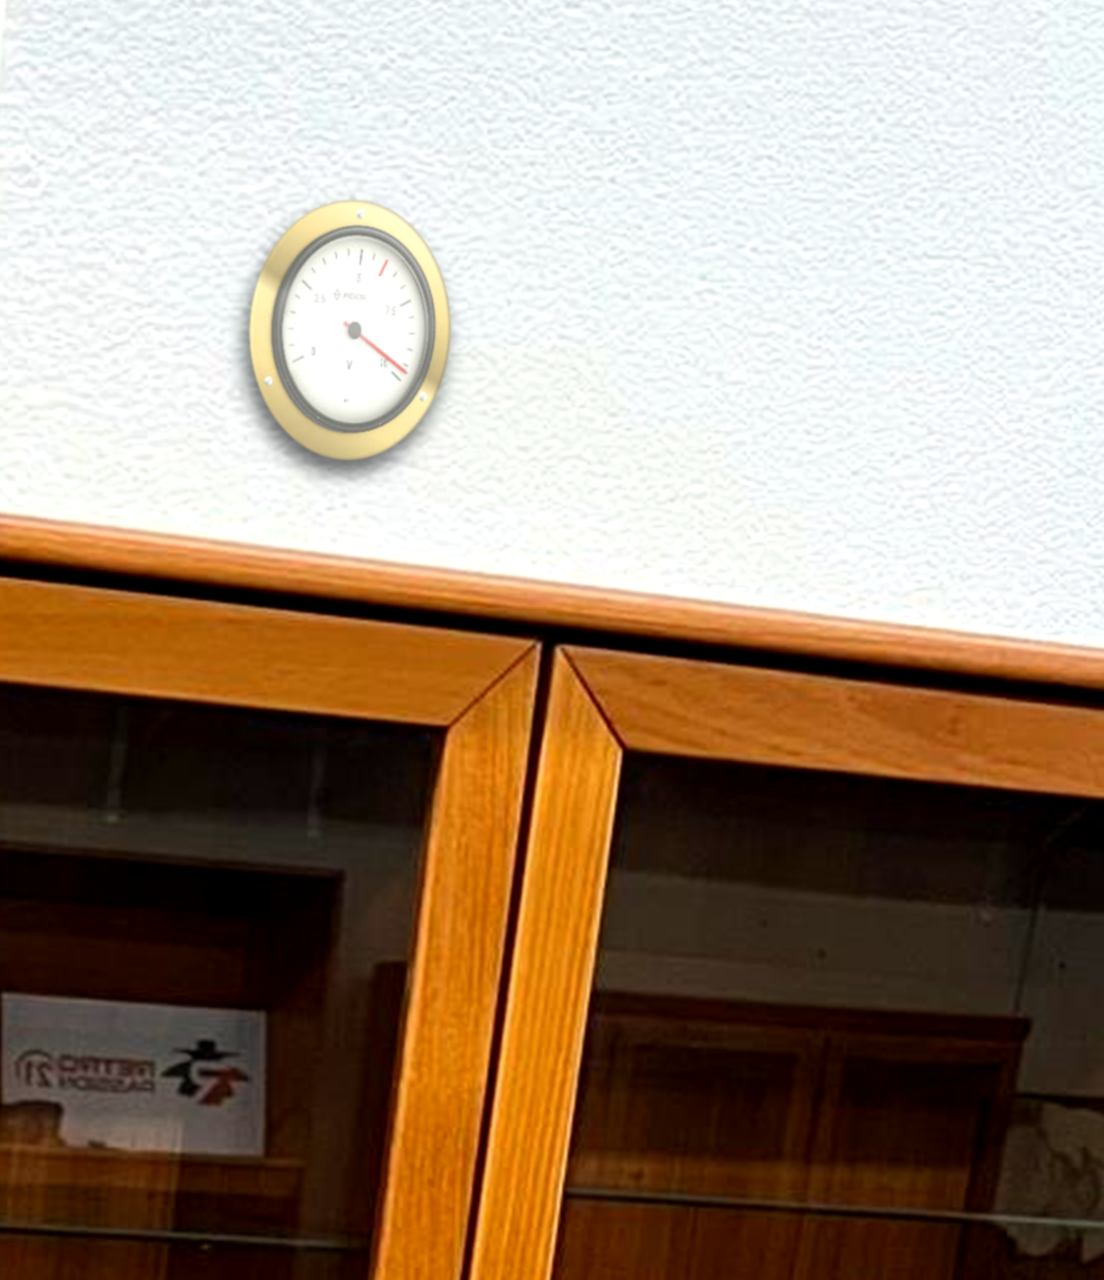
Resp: 9.75 V
